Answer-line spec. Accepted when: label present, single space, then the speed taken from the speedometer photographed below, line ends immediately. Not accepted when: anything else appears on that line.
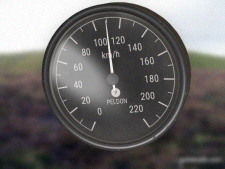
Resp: 110 km/h
